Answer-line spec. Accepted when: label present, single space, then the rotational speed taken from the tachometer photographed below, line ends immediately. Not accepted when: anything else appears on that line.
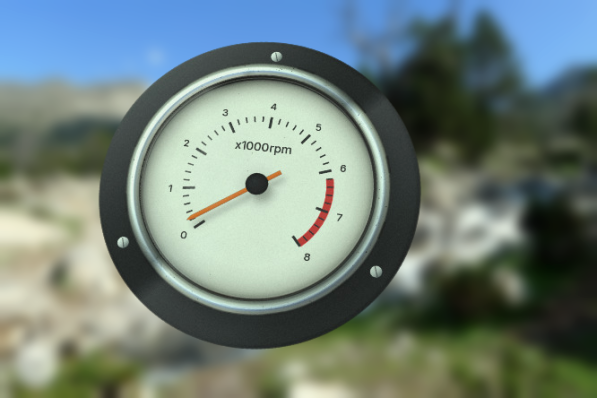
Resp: 200 rpm
